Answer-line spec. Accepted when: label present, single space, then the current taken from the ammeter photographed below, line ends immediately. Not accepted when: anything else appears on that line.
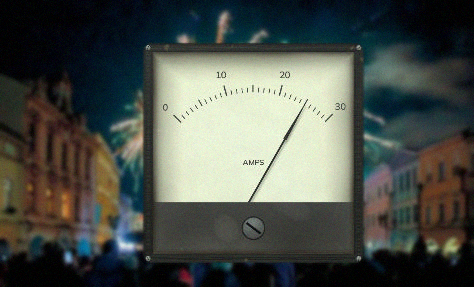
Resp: 25 A
